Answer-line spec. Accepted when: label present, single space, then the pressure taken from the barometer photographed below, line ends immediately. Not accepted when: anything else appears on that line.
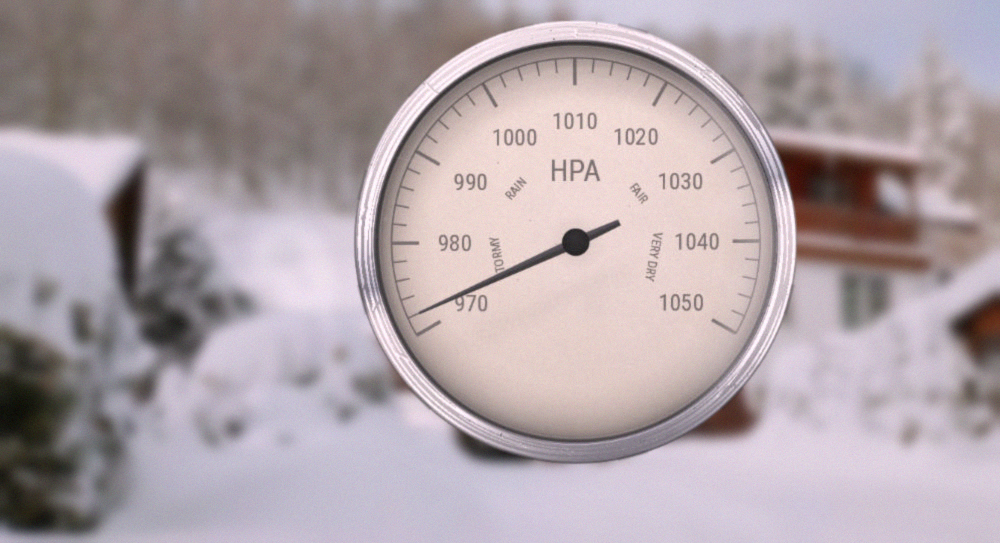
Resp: 972 hPa
